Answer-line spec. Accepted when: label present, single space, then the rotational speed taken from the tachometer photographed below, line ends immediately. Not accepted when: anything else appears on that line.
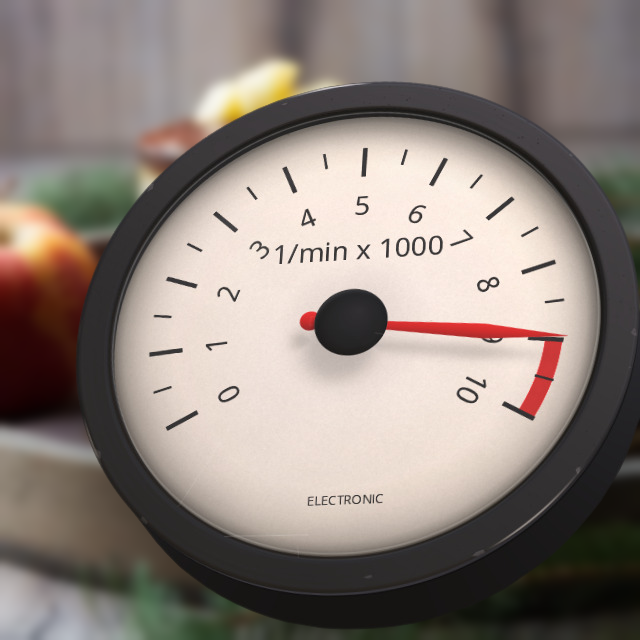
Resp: 9000 rpm
